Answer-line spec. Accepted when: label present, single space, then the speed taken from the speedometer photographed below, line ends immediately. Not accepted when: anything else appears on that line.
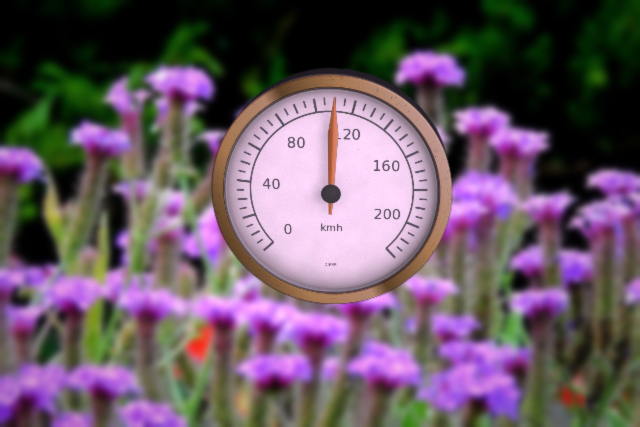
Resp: 110 km/h
